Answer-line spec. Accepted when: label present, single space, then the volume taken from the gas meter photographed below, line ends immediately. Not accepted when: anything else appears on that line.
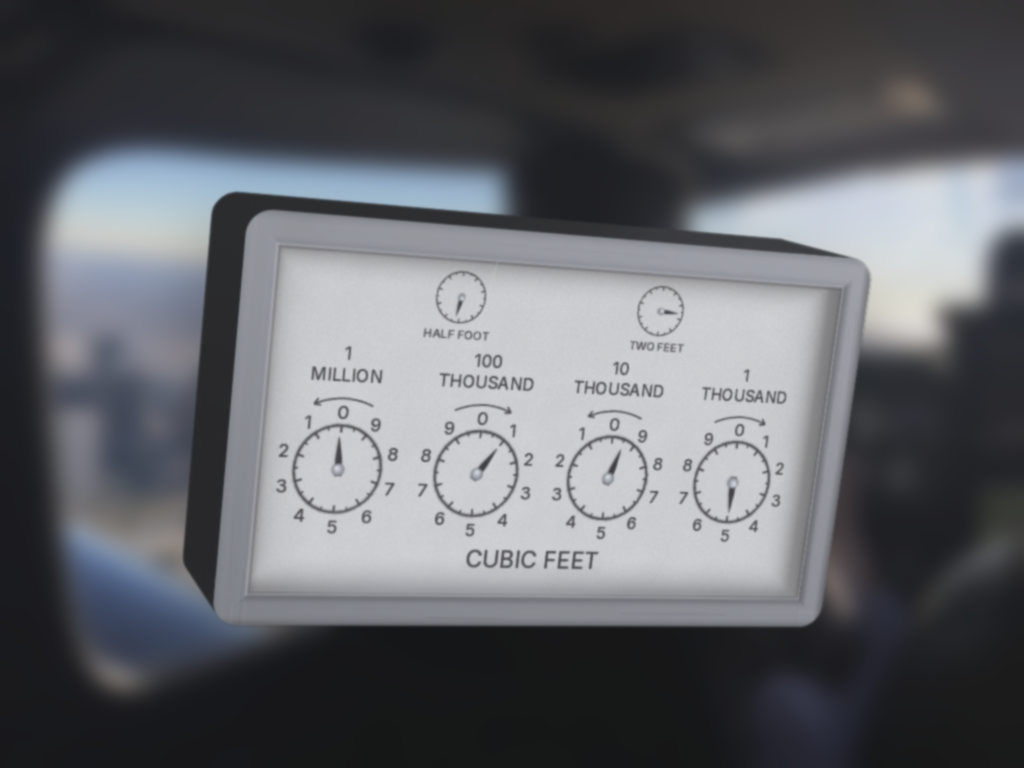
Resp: 9500 ft³
